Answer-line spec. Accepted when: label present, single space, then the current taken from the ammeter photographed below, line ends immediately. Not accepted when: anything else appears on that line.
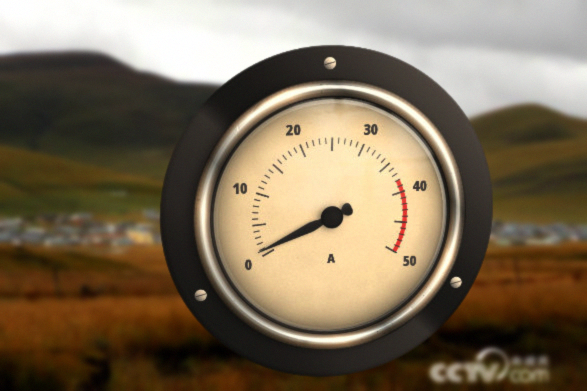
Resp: 1 A
